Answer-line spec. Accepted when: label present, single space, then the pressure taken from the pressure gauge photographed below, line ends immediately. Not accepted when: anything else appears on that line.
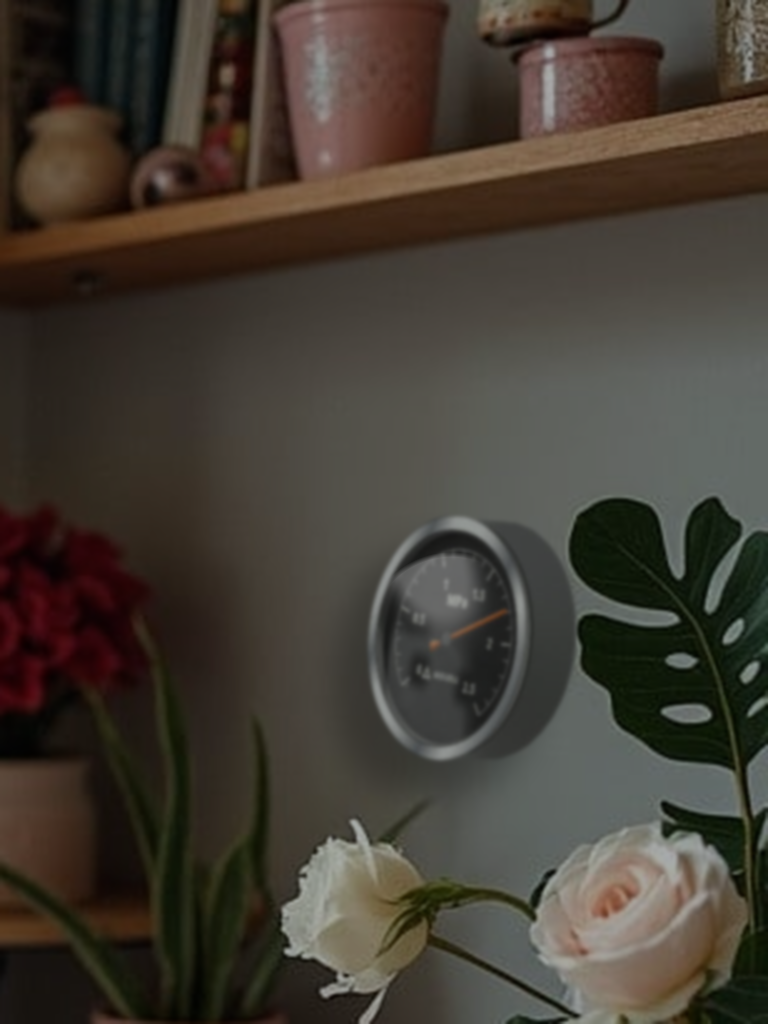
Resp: 1.8 MPa
